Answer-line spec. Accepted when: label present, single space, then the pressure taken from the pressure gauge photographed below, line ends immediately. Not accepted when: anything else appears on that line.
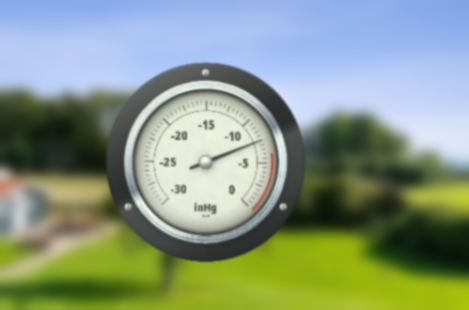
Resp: -7.5 inHg
